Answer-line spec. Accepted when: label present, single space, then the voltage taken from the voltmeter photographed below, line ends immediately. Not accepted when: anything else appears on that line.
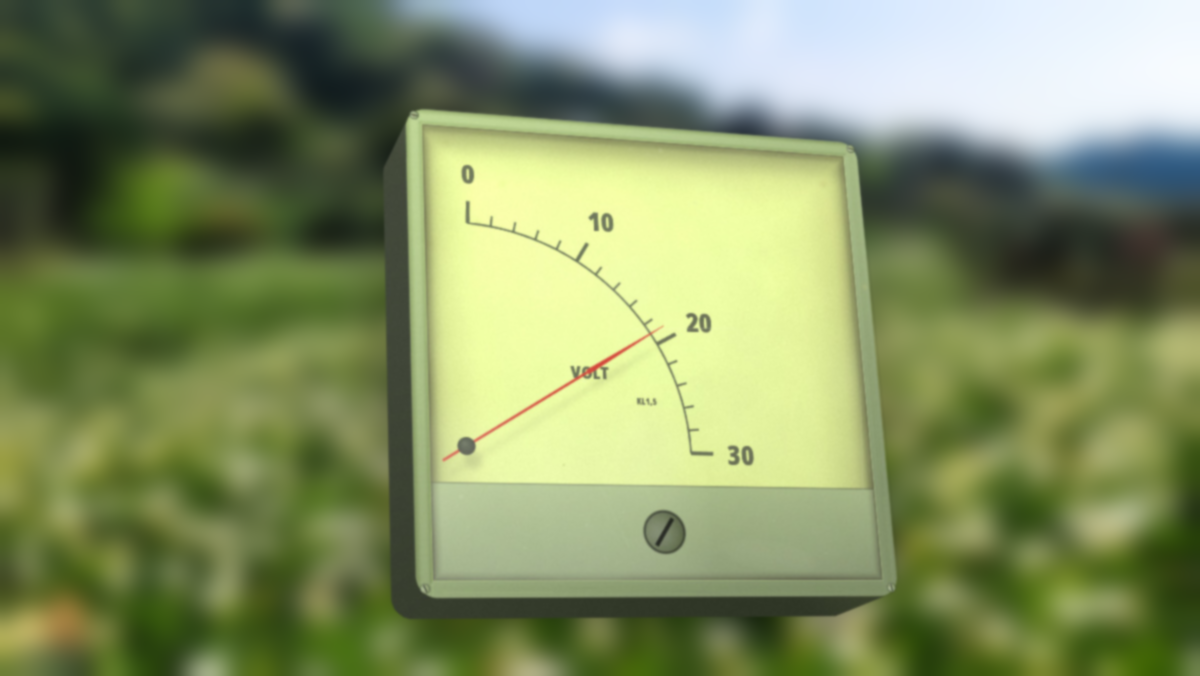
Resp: 19 V
